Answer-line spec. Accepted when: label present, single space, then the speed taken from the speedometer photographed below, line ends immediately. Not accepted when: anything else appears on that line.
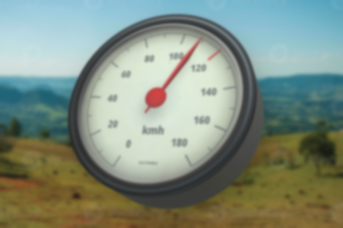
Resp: 110 km/h
